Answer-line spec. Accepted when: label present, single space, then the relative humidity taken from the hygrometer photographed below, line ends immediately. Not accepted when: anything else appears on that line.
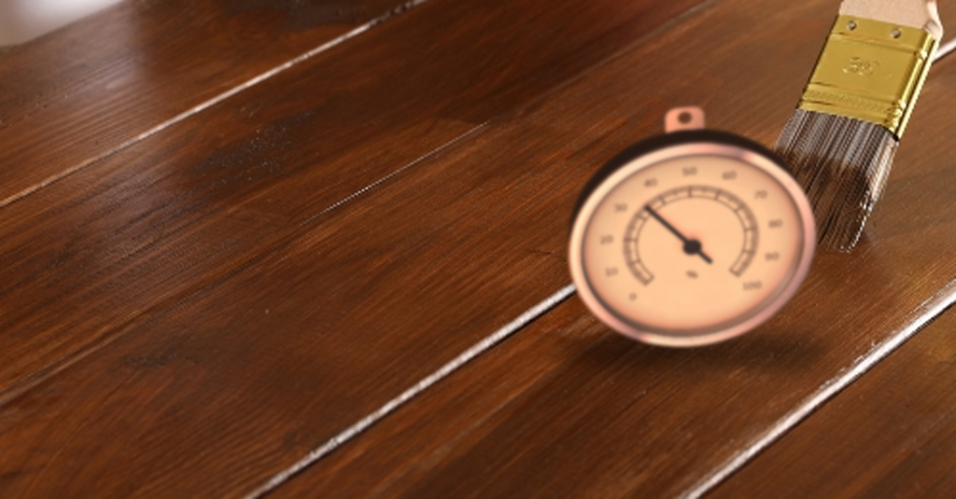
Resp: 35 %
